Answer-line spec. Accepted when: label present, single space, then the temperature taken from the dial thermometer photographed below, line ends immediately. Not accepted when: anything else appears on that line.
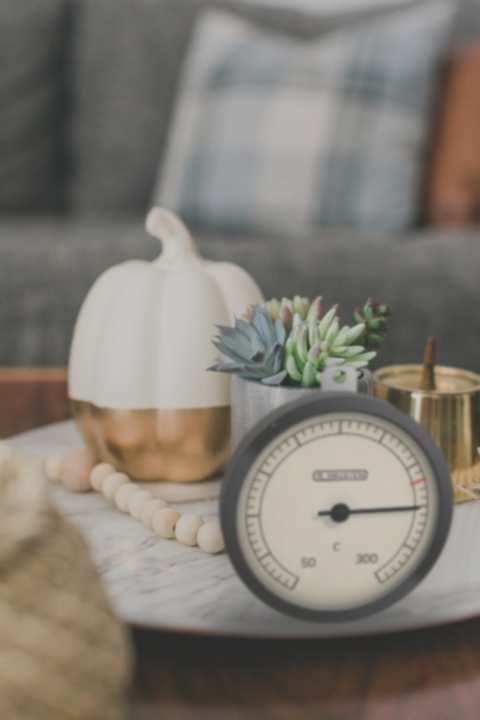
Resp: 250 °C
